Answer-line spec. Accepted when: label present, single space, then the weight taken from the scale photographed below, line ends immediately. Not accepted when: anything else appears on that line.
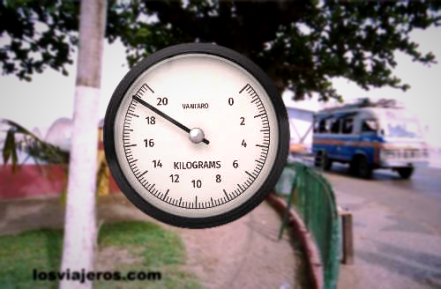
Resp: 19 kg
